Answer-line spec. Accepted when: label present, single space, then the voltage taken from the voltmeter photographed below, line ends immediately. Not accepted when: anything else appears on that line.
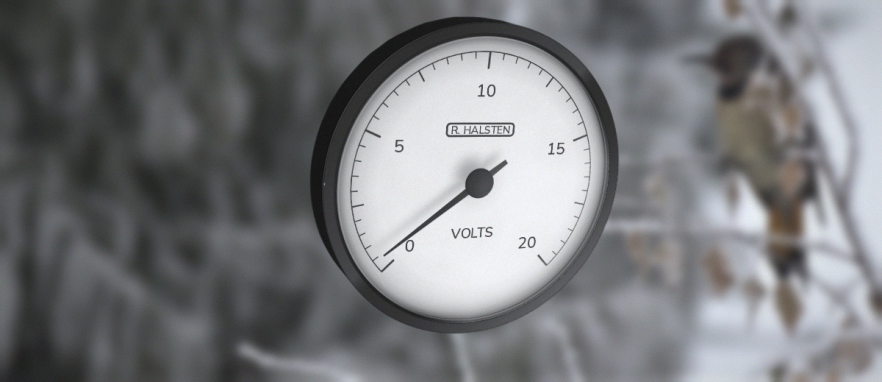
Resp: 0.5 V
